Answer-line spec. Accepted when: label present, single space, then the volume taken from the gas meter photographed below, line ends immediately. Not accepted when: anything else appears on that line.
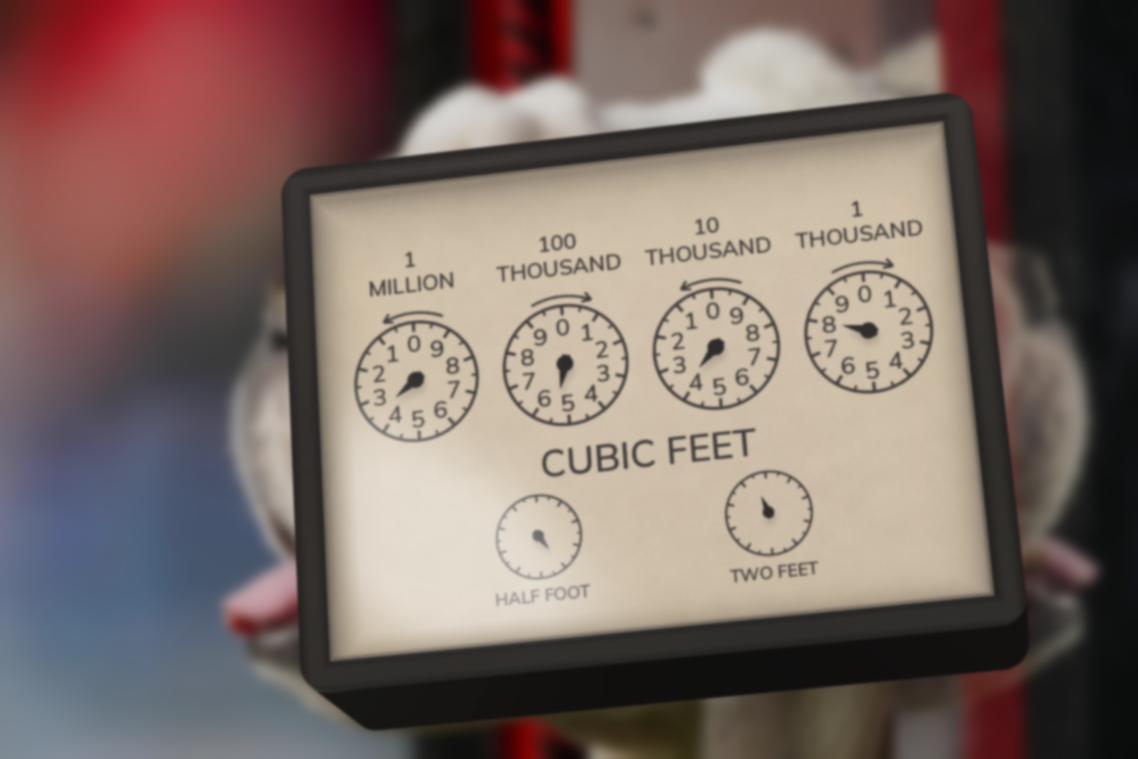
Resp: 353800 ft³
